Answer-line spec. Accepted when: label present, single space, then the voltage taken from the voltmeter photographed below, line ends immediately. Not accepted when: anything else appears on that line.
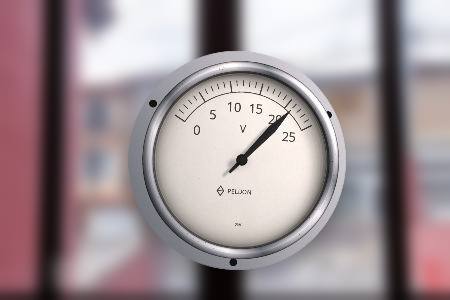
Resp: 21 V
